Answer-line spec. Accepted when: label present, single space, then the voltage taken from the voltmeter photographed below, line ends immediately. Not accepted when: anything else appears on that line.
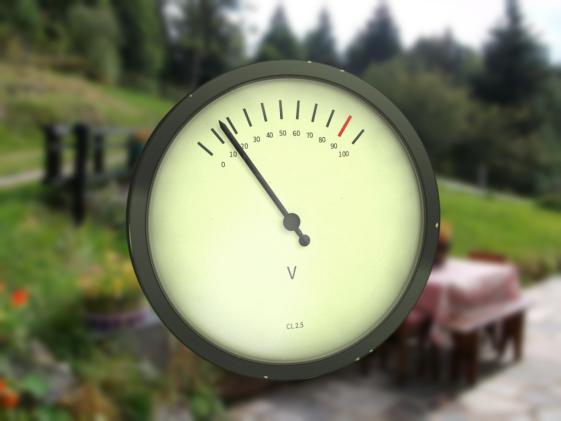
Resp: 15 V
